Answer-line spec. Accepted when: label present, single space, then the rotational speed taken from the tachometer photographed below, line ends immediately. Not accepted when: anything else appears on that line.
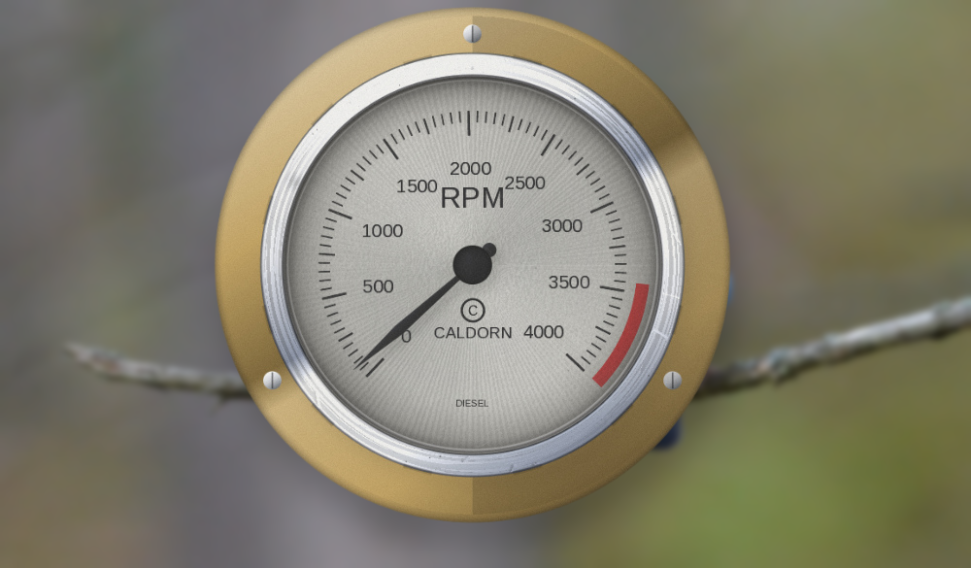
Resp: 75 rpm
